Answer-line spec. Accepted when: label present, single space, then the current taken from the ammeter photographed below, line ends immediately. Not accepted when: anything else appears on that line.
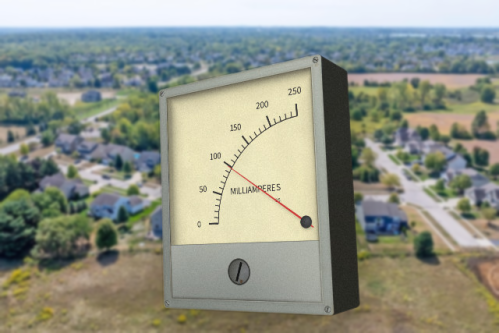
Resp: 100 mA
